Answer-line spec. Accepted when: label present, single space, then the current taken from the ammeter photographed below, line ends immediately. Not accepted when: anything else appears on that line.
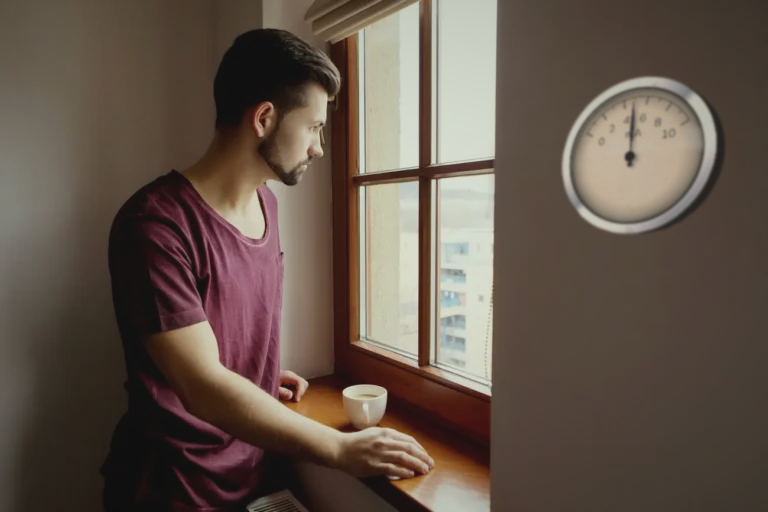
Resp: 5 mA
